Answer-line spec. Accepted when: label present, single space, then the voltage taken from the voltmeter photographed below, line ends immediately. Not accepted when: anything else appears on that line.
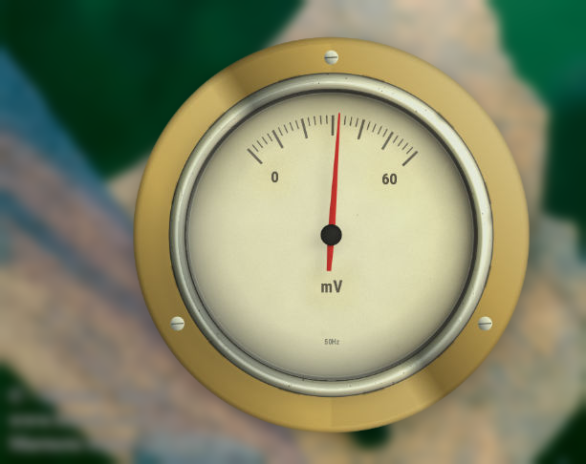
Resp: 32 mV
